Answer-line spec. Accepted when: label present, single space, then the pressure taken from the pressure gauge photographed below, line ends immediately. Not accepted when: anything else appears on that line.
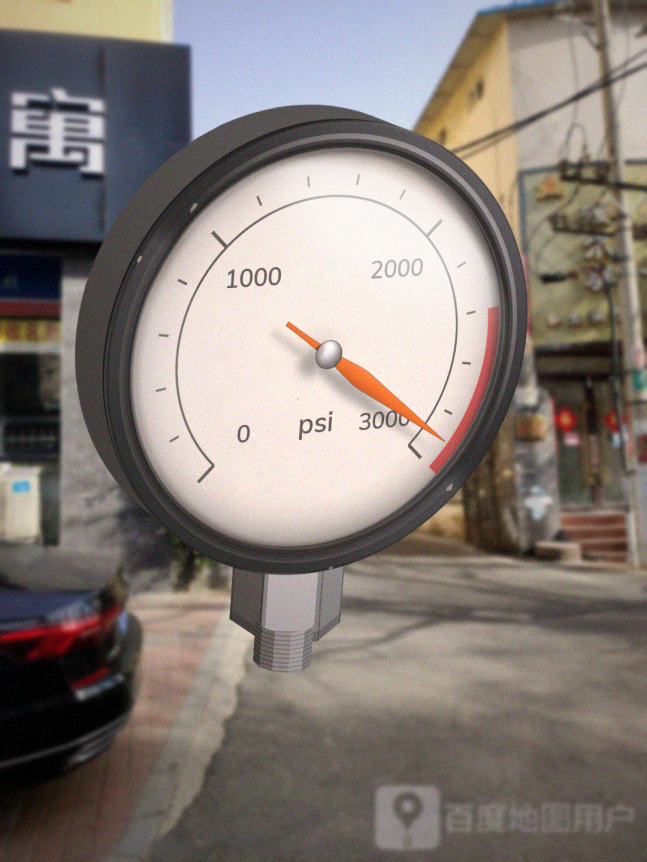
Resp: 2900 psi
